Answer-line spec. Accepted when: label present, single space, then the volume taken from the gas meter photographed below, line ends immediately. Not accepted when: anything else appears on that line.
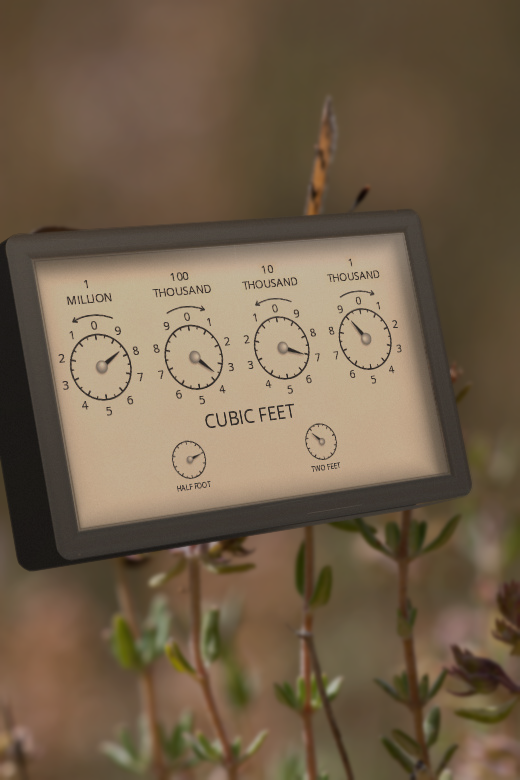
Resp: 836900 ft³
